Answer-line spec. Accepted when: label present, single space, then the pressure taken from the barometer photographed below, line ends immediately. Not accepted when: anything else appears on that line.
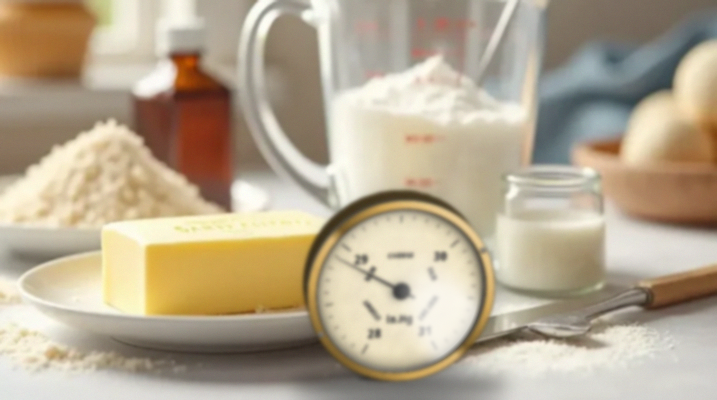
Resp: 28.9 inHg
